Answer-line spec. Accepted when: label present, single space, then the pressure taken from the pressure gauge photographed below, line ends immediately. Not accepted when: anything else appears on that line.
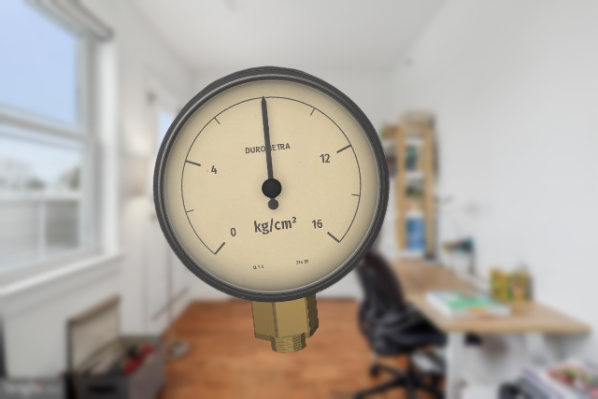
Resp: 8 kg/cm²
